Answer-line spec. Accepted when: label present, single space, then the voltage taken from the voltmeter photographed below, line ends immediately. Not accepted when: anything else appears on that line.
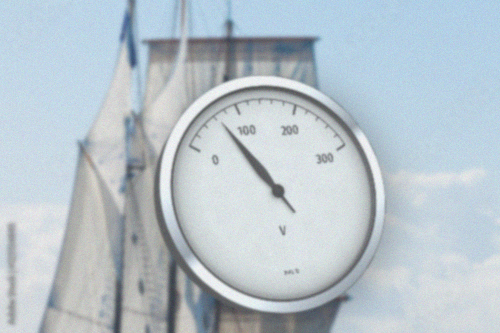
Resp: 60 V
